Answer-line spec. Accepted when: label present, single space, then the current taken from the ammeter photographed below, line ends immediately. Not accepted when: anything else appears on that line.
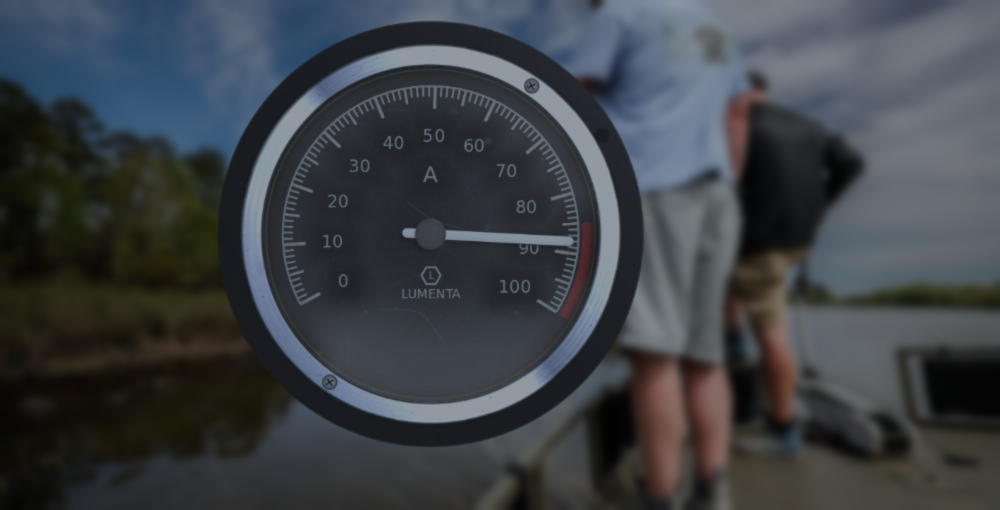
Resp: 88 A
